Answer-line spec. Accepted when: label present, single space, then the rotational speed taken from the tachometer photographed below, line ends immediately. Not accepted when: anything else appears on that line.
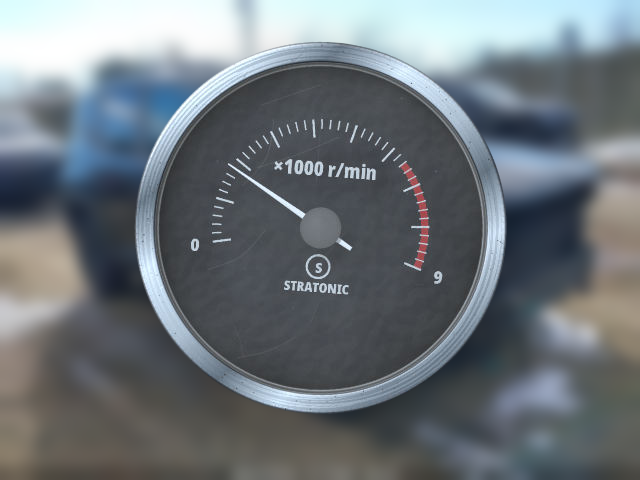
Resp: 1800 rpm
